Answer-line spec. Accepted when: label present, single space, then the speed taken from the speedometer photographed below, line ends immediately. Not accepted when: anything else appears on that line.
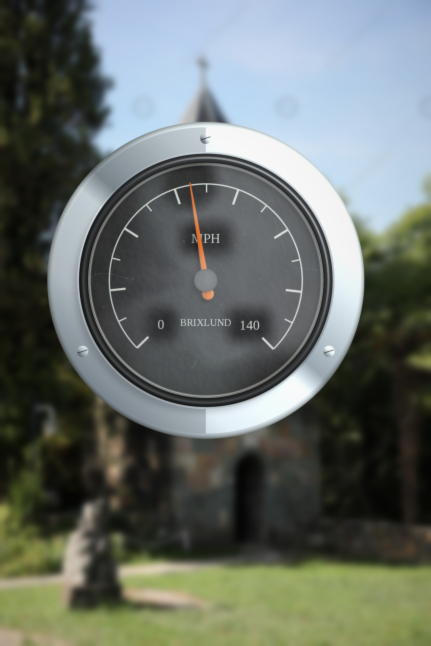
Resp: 65 mph
